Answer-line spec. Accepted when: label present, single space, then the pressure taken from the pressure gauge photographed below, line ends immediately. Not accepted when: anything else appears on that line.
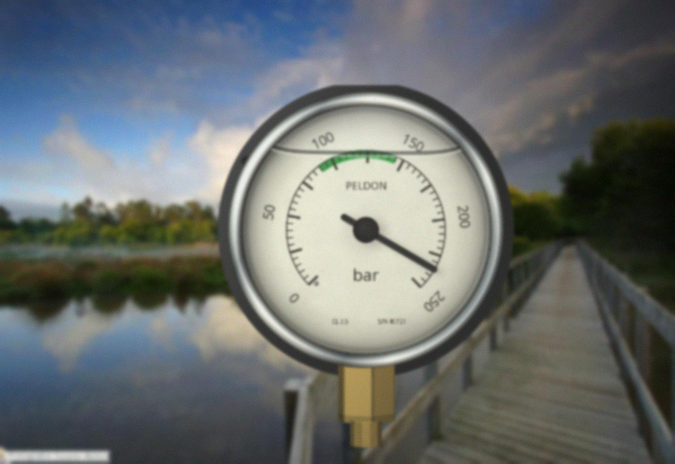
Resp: 235 bar
